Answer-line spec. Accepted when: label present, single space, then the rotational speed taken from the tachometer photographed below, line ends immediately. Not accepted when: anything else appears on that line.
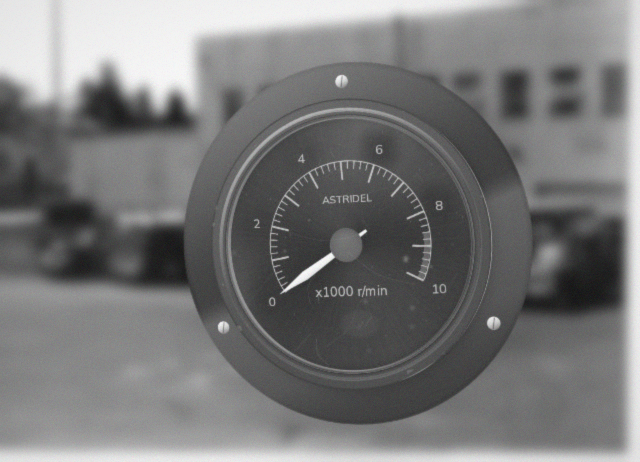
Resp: 0 rpm
